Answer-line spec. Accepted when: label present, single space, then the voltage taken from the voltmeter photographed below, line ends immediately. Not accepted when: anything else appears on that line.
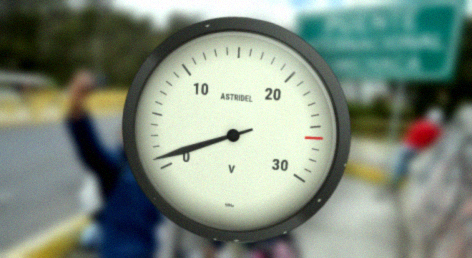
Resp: 1 V
